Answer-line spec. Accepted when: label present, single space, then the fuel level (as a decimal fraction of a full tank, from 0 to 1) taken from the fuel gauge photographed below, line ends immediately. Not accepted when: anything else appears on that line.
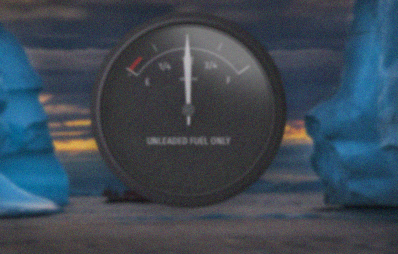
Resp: 0.5
